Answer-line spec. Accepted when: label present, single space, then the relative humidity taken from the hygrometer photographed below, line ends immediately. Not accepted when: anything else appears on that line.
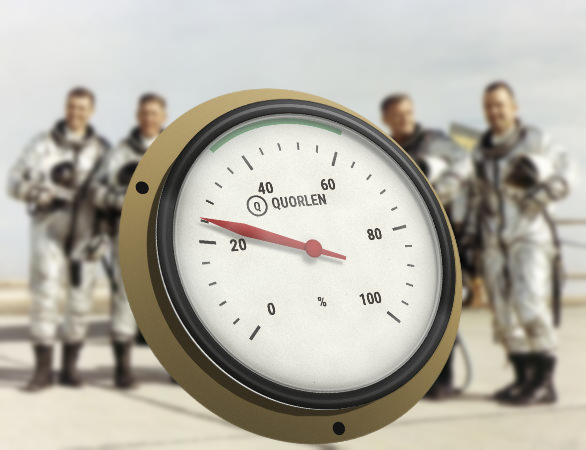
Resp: 24 %
